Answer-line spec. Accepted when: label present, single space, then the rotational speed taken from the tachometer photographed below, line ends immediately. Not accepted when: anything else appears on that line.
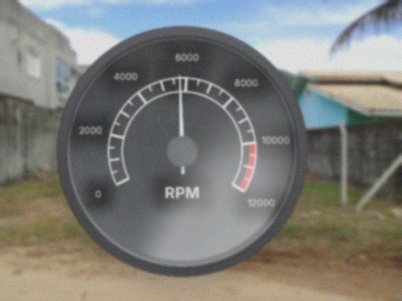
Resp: 5750 rpm
